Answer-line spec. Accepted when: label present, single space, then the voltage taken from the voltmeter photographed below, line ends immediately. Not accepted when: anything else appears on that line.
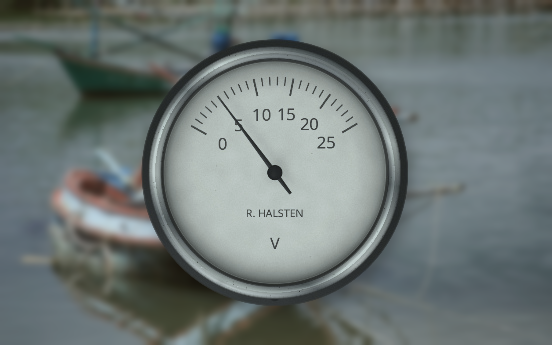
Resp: 5 V
